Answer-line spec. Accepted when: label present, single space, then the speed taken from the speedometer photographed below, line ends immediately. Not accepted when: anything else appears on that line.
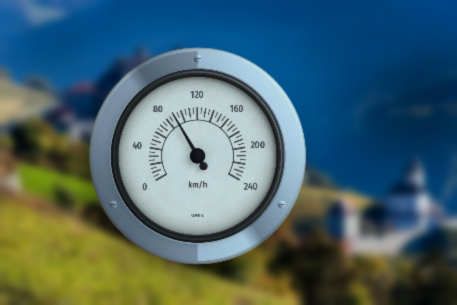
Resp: 90 km/h
